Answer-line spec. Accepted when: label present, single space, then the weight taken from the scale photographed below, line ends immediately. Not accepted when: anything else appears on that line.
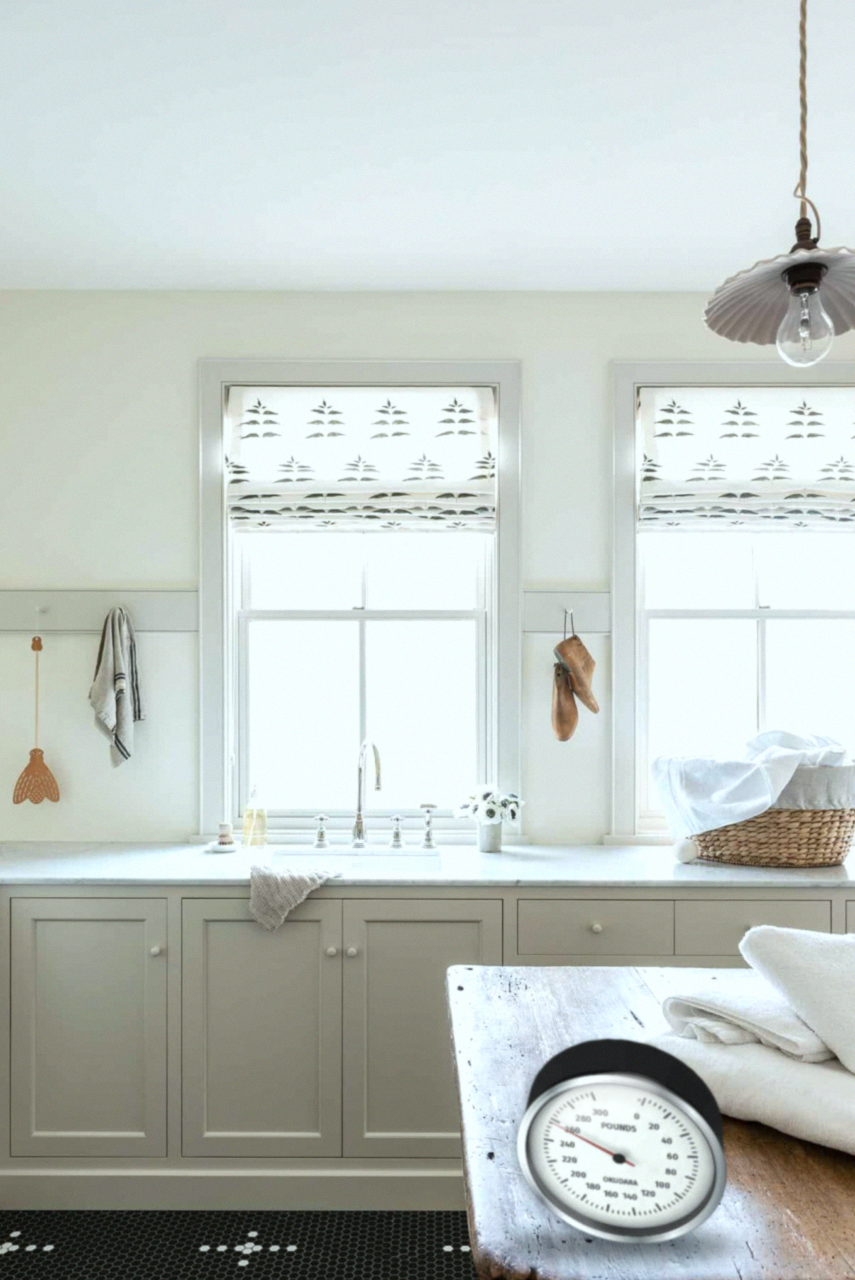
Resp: 260 lb
